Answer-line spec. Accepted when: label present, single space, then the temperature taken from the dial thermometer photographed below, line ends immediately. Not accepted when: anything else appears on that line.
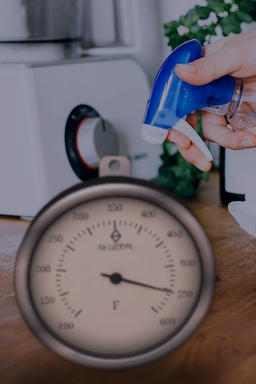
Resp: 550 °F
